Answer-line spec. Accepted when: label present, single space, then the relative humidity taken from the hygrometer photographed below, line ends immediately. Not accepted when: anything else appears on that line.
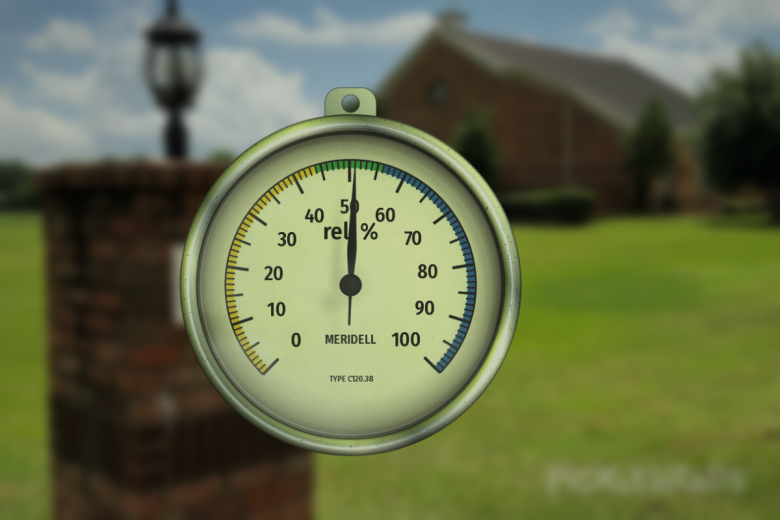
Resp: 51 %
